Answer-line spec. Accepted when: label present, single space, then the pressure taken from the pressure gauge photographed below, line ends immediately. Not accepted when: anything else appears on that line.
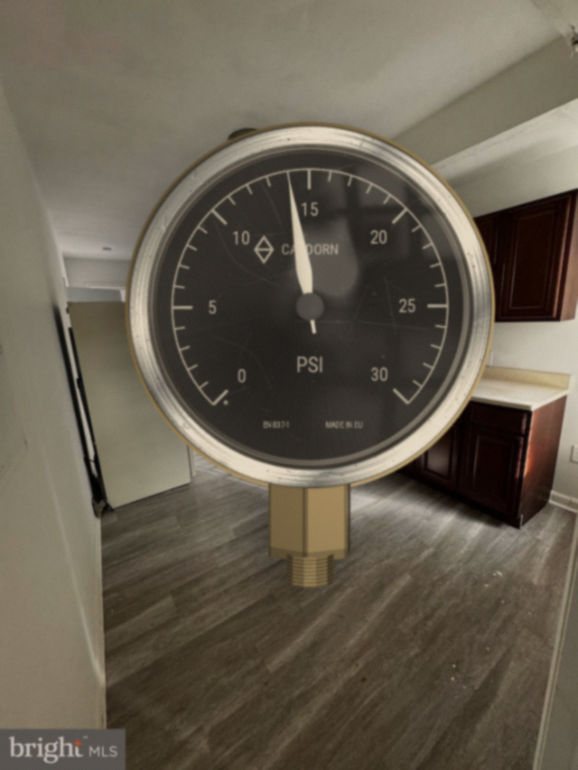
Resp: 14 psi
